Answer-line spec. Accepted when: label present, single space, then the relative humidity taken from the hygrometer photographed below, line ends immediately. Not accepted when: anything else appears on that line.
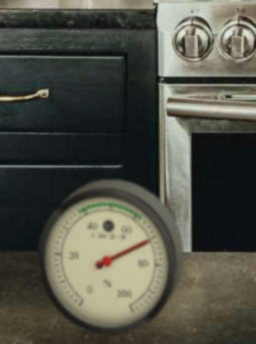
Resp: 70 %
